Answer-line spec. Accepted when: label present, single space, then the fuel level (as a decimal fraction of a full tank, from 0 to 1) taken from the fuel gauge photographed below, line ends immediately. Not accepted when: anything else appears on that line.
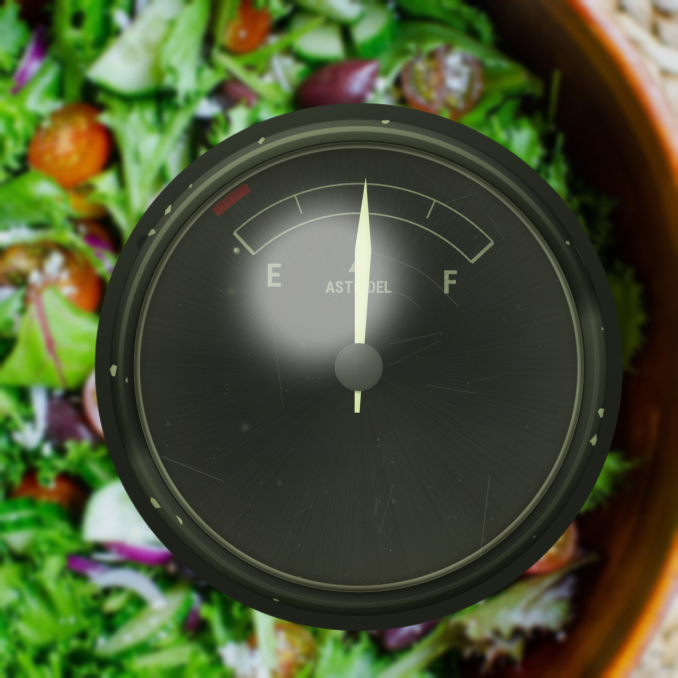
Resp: 0.5
